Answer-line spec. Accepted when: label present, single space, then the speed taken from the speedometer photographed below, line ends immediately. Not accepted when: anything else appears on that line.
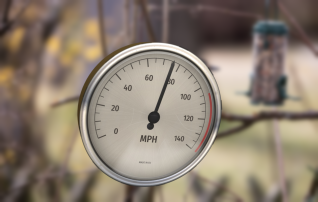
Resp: 75 mph
